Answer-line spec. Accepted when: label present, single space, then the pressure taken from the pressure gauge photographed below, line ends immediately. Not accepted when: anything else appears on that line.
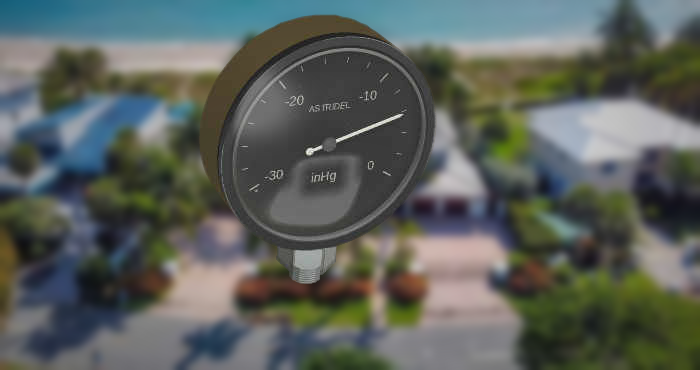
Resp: -6 inHg
